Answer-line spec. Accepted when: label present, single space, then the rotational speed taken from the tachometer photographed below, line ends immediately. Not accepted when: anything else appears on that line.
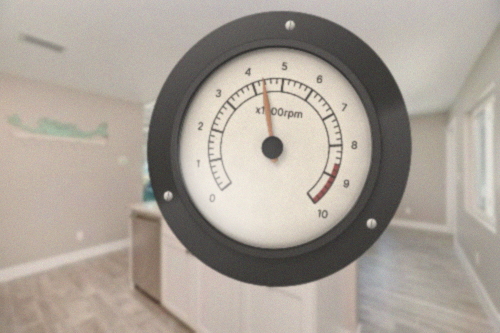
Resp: 4400 rpm
